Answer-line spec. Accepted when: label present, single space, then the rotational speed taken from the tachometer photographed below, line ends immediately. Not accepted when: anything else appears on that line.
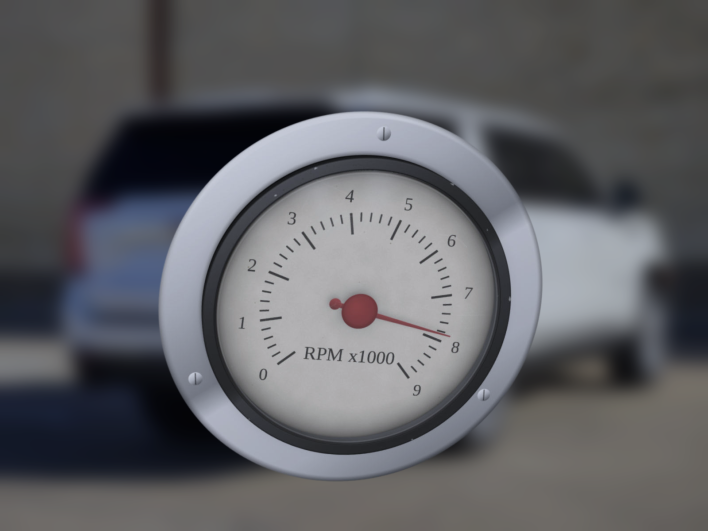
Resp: 7800 rpm
